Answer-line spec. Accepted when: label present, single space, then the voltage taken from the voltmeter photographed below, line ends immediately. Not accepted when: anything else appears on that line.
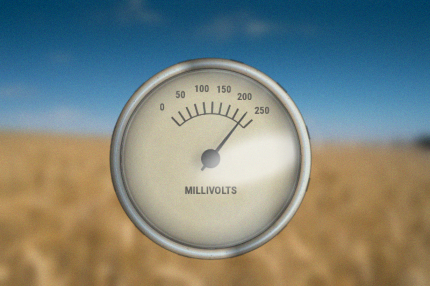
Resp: 225 mV
